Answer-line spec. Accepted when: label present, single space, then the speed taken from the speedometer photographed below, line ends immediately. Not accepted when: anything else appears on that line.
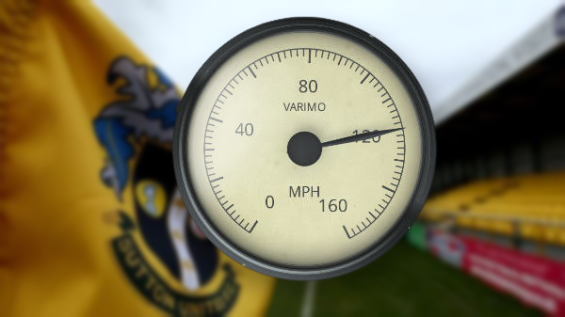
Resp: 120 mph
